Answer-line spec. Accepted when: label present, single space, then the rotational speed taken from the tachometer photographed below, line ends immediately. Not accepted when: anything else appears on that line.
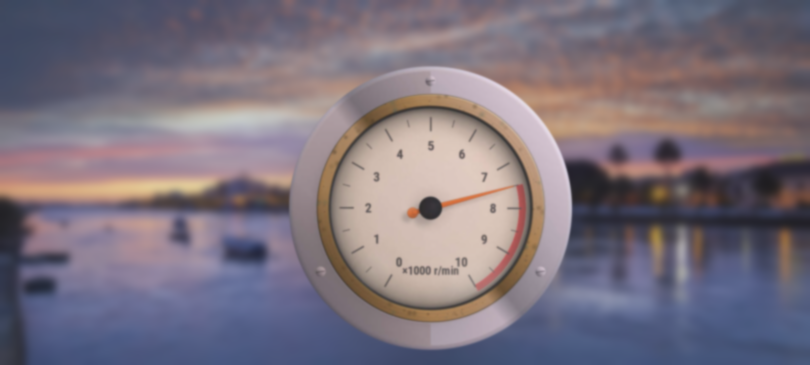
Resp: 7500 rpm
